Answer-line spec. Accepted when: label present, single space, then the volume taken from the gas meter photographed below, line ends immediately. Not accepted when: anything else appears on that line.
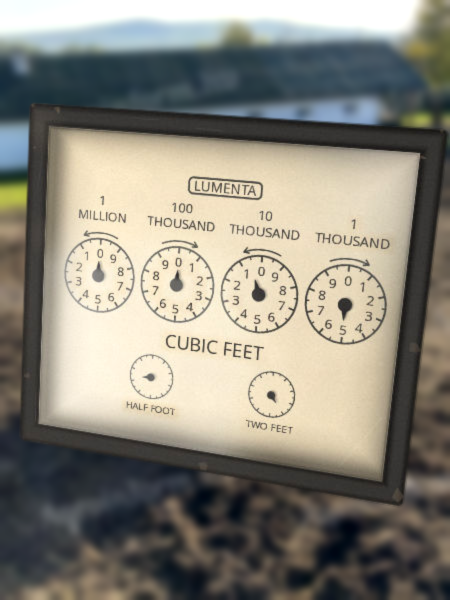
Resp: 500 ft³
